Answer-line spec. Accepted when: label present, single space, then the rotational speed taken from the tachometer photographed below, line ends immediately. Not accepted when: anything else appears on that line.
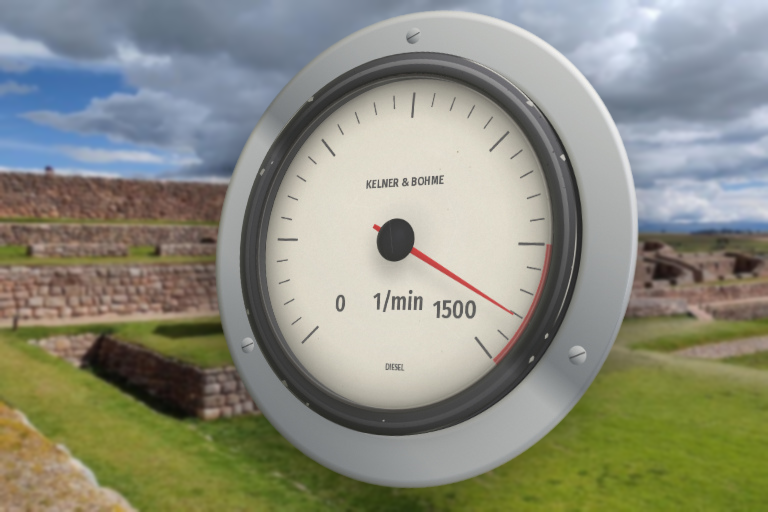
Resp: 1400 rpm
